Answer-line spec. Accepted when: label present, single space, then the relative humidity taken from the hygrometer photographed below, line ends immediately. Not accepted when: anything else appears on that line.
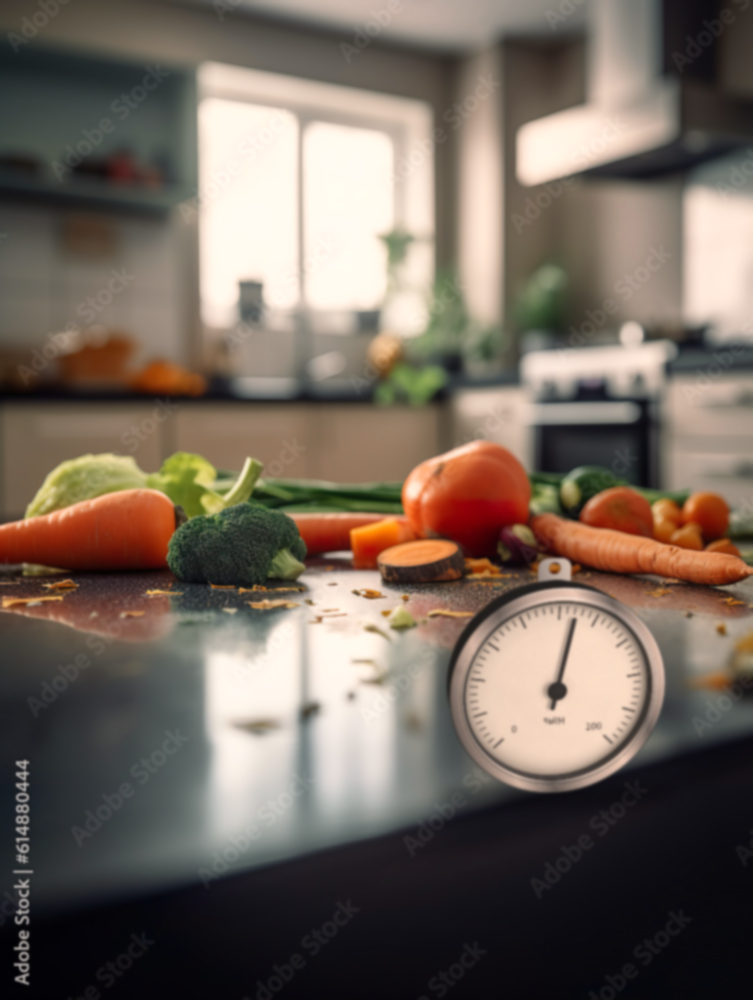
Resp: 54 %
